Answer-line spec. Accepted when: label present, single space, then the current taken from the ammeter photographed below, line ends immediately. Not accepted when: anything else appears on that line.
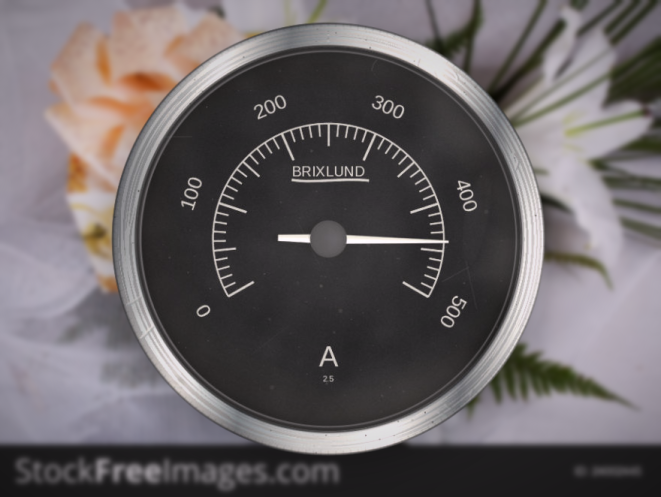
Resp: 440 A
